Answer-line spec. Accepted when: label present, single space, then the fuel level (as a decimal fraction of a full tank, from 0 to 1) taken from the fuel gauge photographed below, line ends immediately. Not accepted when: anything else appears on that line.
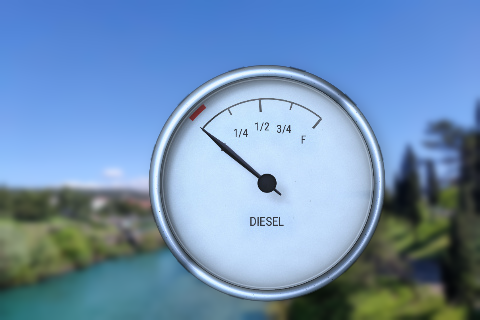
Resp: 0
